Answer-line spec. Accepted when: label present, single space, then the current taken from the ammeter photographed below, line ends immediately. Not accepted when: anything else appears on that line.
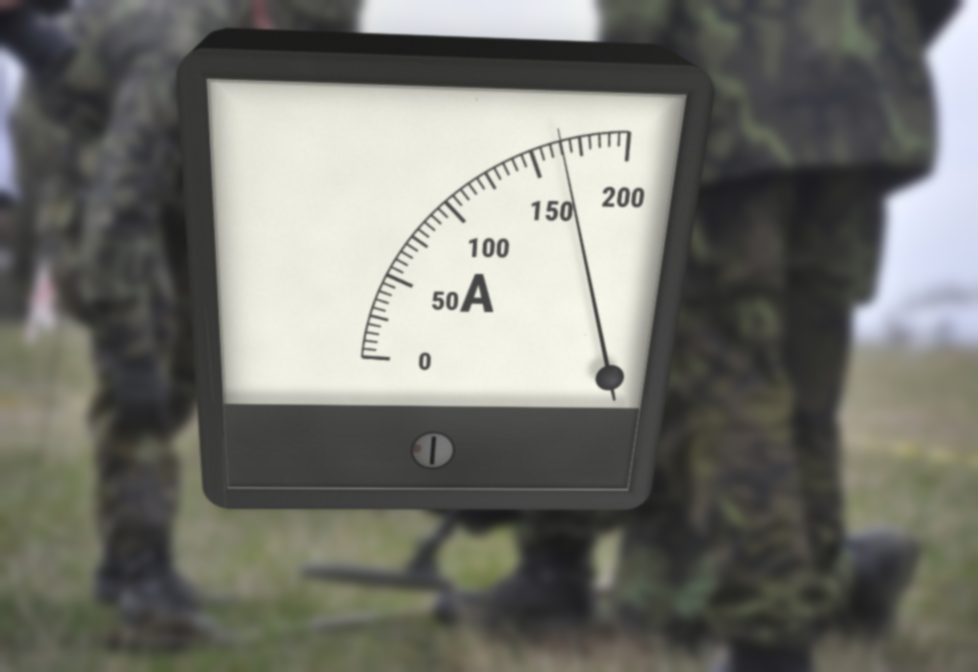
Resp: 165 A
